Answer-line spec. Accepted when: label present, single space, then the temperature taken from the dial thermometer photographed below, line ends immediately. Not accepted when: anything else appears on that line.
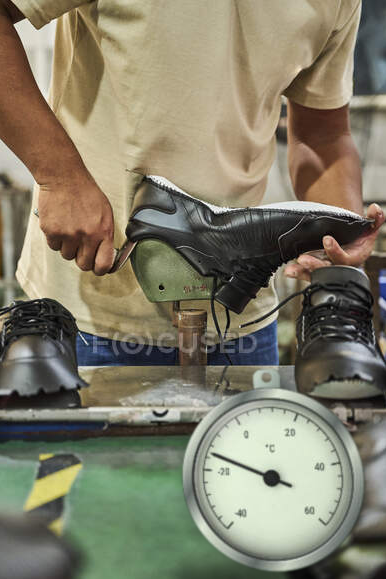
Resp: -14 °C
